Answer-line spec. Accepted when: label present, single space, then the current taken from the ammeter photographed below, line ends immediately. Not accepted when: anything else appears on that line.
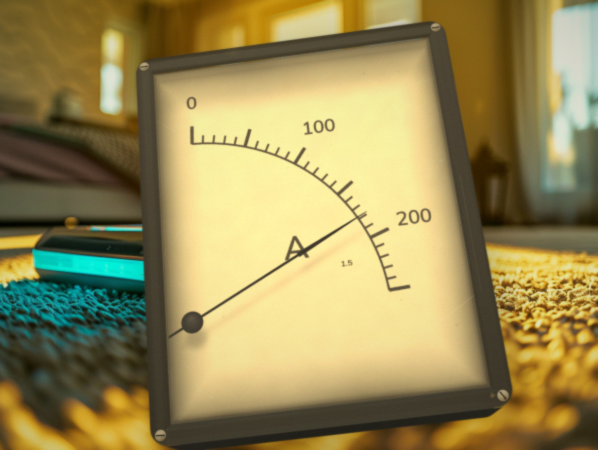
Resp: 180 A
